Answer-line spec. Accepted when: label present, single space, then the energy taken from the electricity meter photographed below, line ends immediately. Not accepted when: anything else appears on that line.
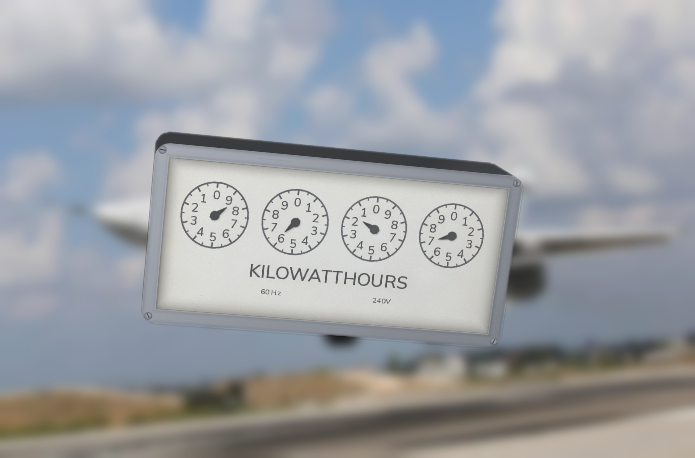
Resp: 8617 kWh
